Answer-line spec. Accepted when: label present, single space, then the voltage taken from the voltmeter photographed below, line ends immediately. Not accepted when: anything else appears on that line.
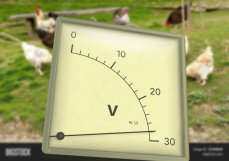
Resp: 28 V
